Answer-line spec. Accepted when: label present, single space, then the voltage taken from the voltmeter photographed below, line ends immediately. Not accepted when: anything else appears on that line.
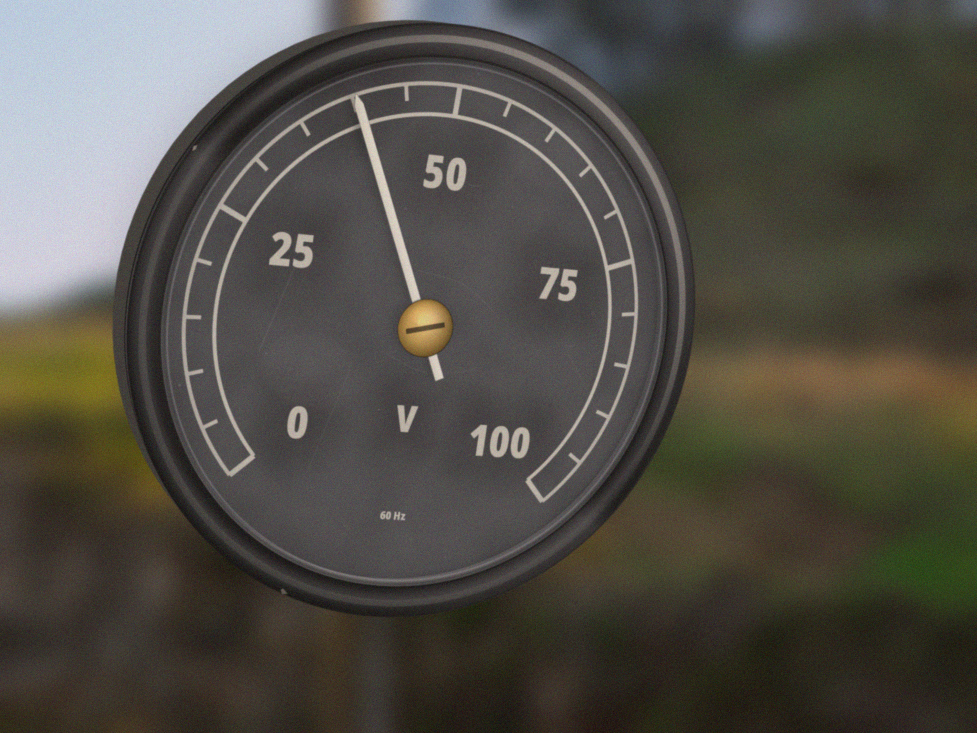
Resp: 40 V
